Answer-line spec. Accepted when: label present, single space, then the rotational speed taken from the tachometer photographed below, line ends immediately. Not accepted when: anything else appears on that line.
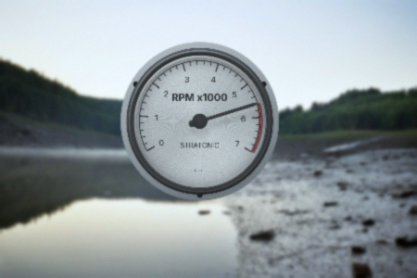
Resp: 5600 rpm
